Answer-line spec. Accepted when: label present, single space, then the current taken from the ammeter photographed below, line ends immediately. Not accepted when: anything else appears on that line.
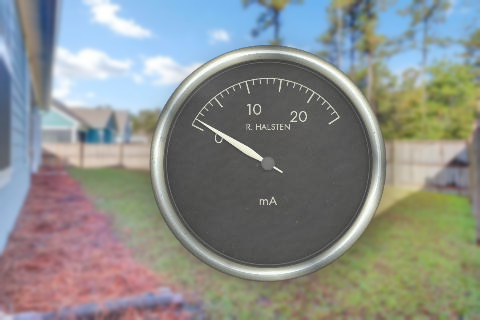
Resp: 1 mA
